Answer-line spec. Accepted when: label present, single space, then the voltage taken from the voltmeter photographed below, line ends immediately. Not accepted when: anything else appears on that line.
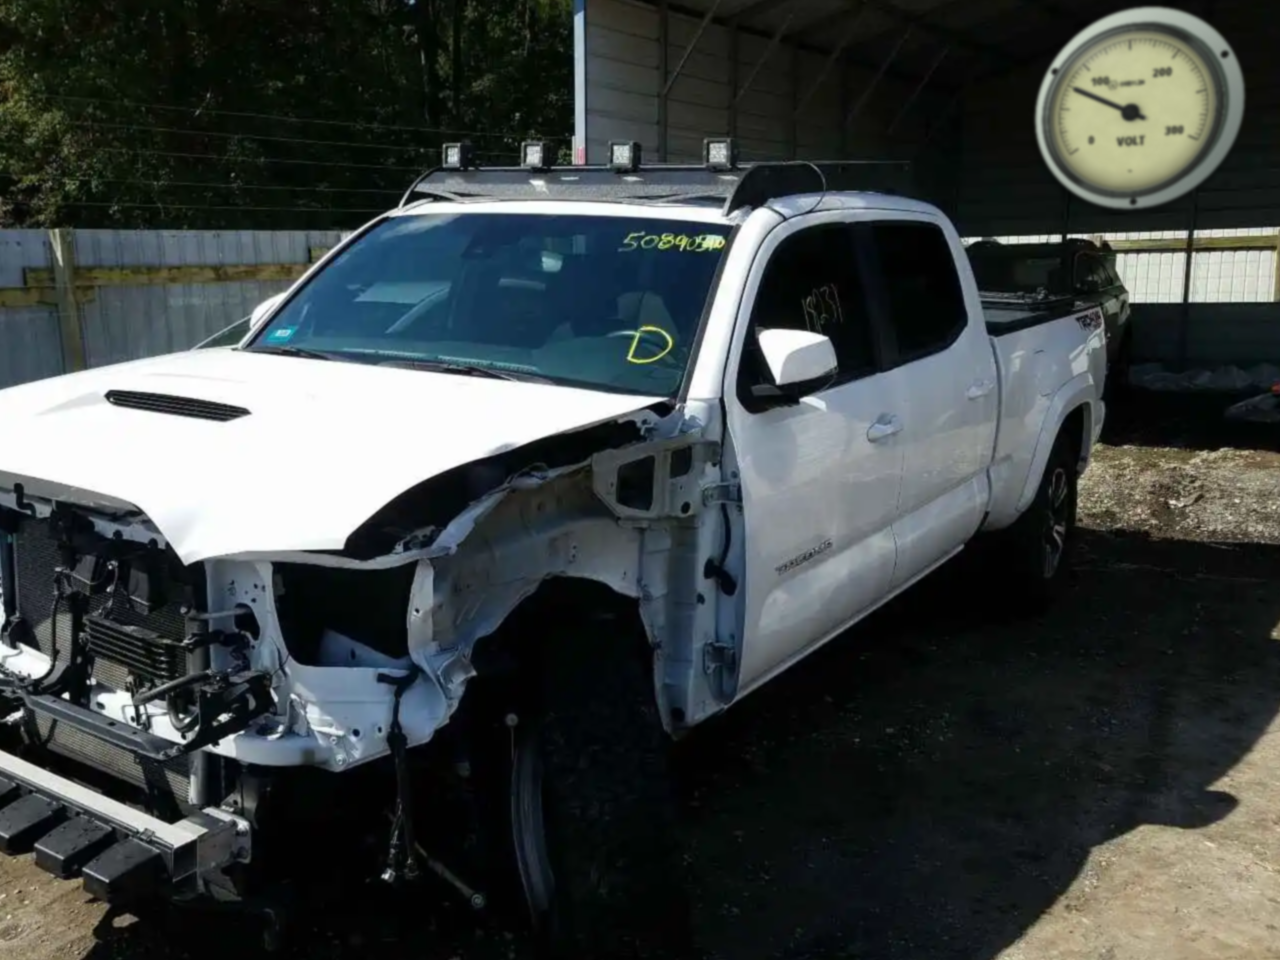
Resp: 75 V
